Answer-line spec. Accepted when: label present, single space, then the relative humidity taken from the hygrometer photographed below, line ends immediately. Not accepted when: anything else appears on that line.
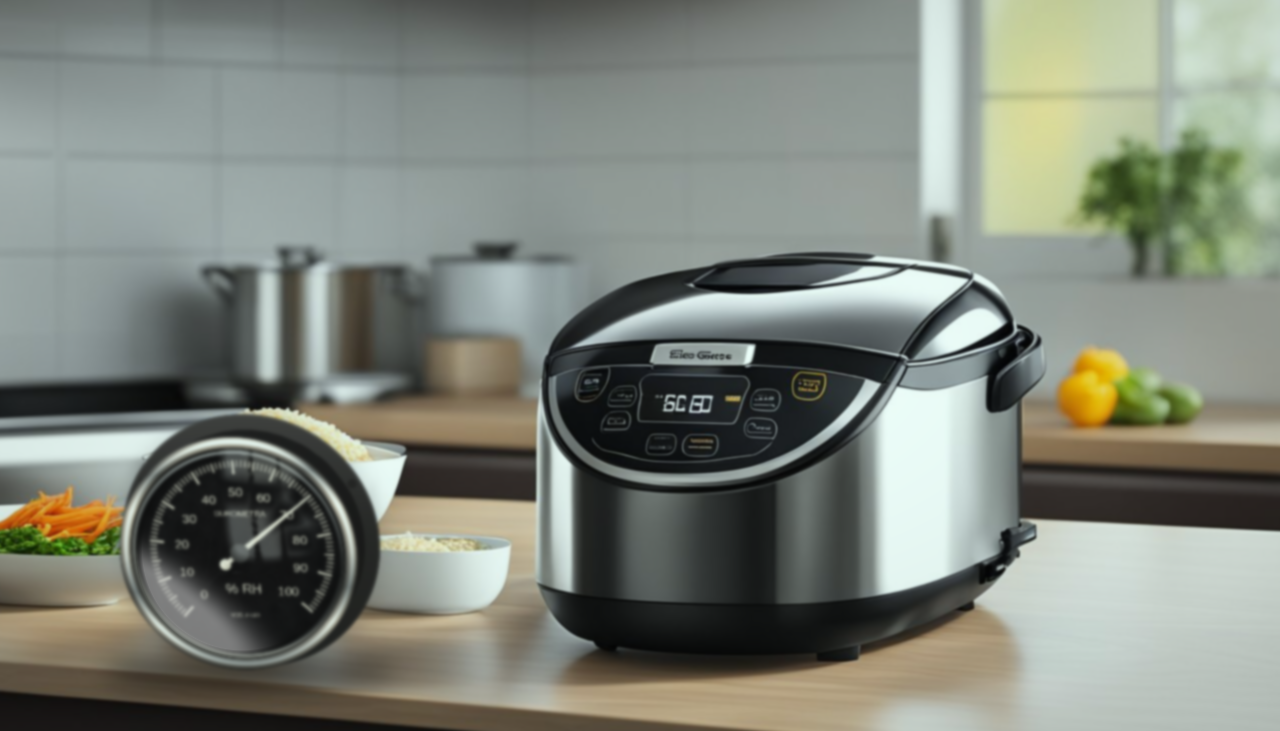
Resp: 70 %
